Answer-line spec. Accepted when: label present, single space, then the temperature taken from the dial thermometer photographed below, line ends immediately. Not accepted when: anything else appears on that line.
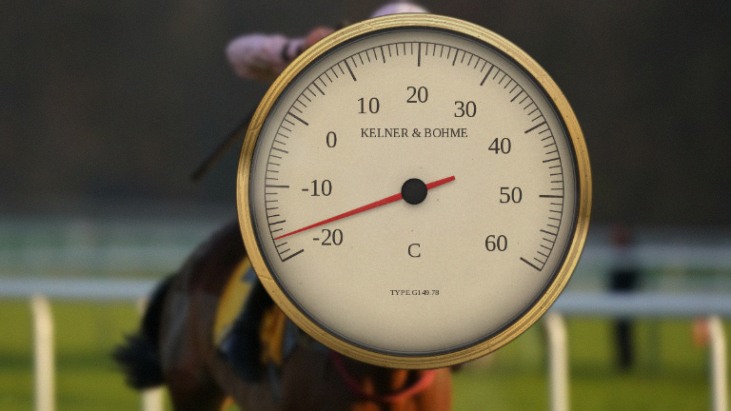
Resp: -17 °C
